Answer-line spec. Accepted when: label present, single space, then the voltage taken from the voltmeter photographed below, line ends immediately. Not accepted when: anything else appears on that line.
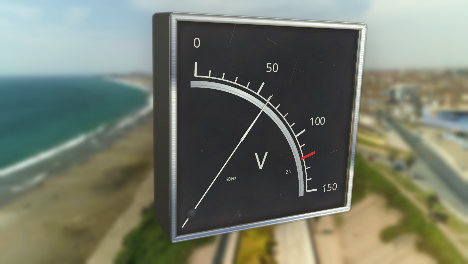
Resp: 60 V
